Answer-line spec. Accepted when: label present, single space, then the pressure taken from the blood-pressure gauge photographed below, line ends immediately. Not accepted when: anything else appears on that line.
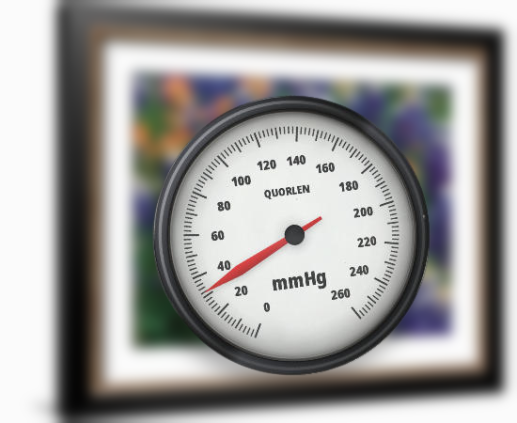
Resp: 32 mmHg
